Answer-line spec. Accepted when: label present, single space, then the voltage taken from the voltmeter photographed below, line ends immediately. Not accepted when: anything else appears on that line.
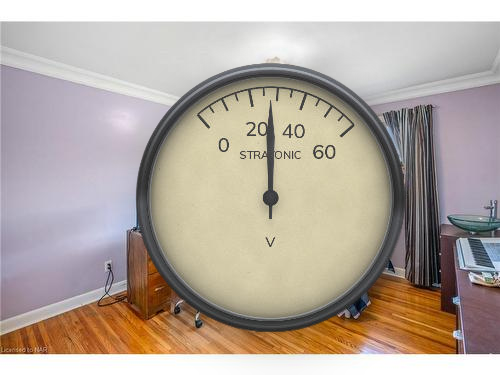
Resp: 27.5 V
